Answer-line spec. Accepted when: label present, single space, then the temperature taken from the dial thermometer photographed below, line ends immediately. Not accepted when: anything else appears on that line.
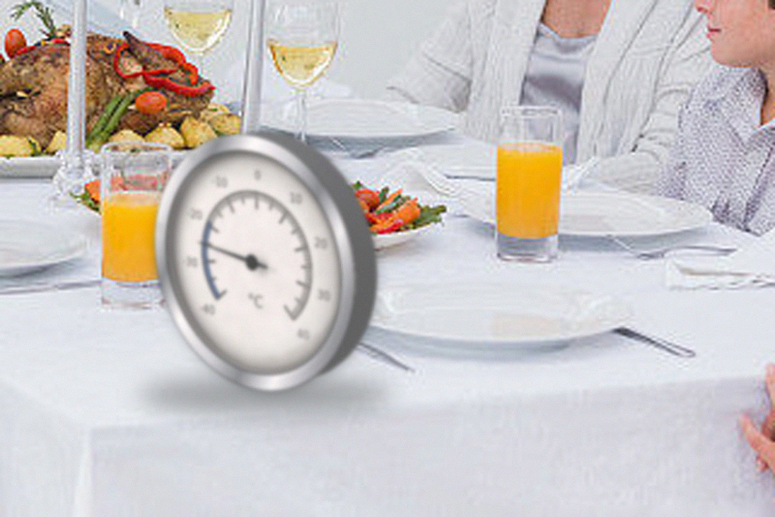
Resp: -25 °C
